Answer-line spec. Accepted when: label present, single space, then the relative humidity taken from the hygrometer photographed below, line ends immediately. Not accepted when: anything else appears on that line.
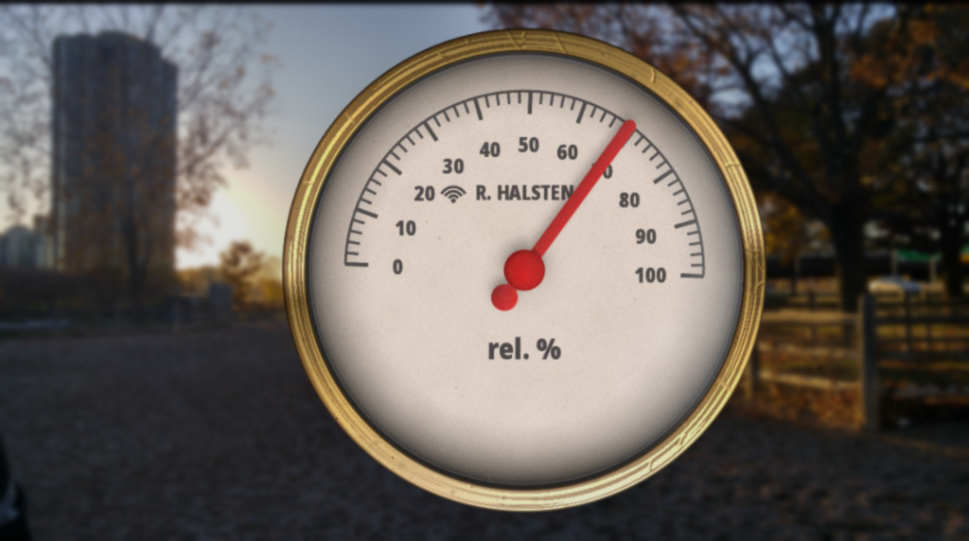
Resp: 69 %
